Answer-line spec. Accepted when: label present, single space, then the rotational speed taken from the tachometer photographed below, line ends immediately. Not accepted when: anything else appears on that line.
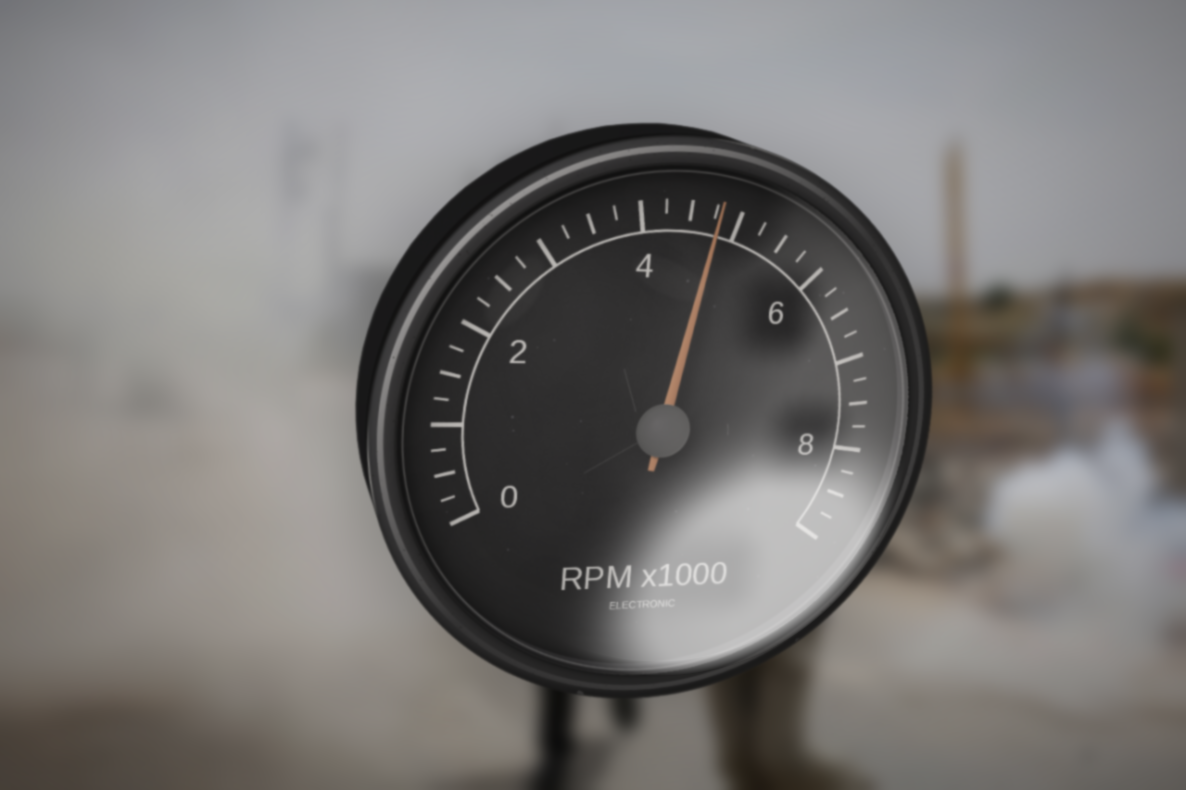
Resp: 4750 rpm
